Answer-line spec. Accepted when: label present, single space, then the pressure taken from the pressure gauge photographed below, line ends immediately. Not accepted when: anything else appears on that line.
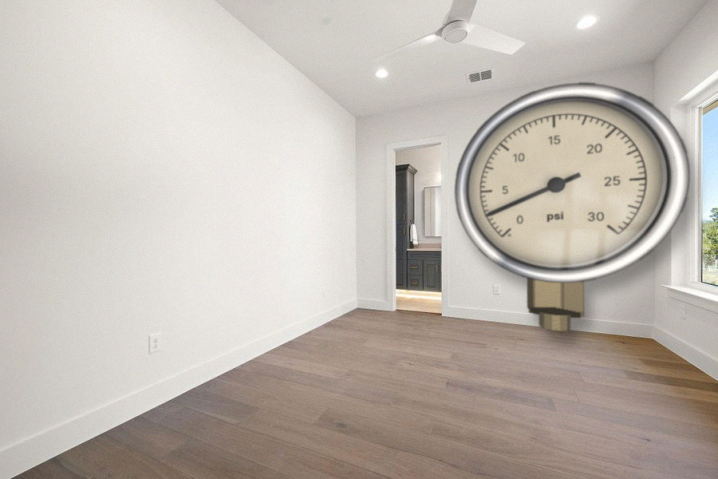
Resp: 2.5 psi
